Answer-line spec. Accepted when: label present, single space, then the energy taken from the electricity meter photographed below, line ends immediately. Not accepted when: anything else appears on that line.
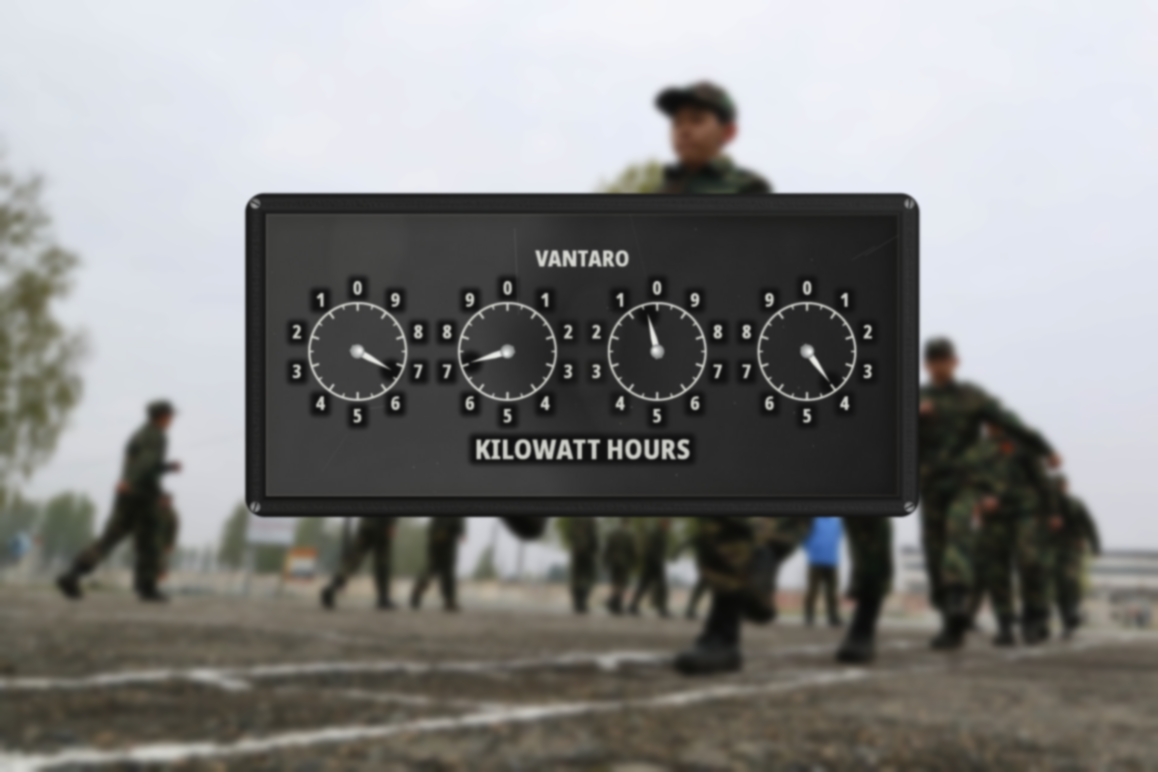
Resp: 6704 kWh
